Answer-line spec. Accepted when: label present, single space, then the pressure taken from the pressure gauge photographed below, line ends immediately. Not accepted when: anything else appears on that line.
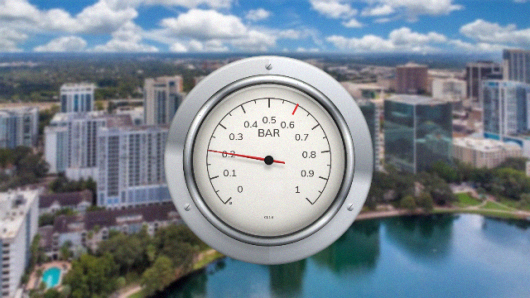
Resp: 0.2 bar
